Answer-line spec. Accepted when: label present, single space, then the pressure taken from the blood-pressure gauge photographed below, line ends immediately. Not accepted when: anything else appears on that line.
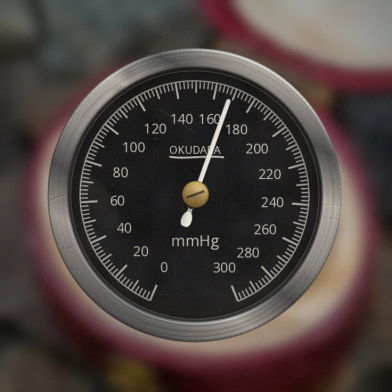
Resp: 168 mmHg
